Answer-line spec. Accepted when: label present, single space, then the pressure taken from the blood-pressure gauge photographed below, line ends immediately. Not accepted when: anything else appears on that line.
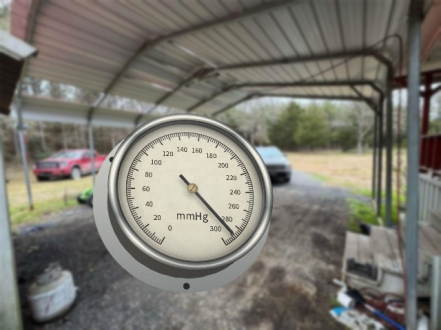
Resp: 290 mmHg
